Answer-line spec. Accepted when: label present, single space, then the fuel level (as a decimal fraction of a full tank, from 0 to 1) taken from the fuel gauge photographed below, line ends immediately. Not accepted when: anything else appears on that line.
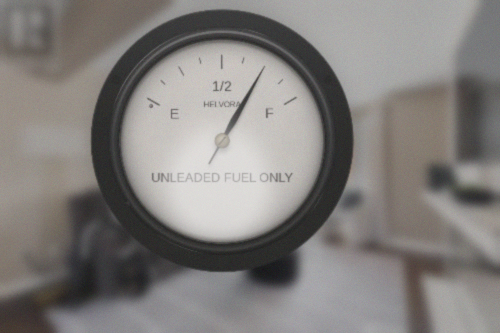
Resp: 0.75
